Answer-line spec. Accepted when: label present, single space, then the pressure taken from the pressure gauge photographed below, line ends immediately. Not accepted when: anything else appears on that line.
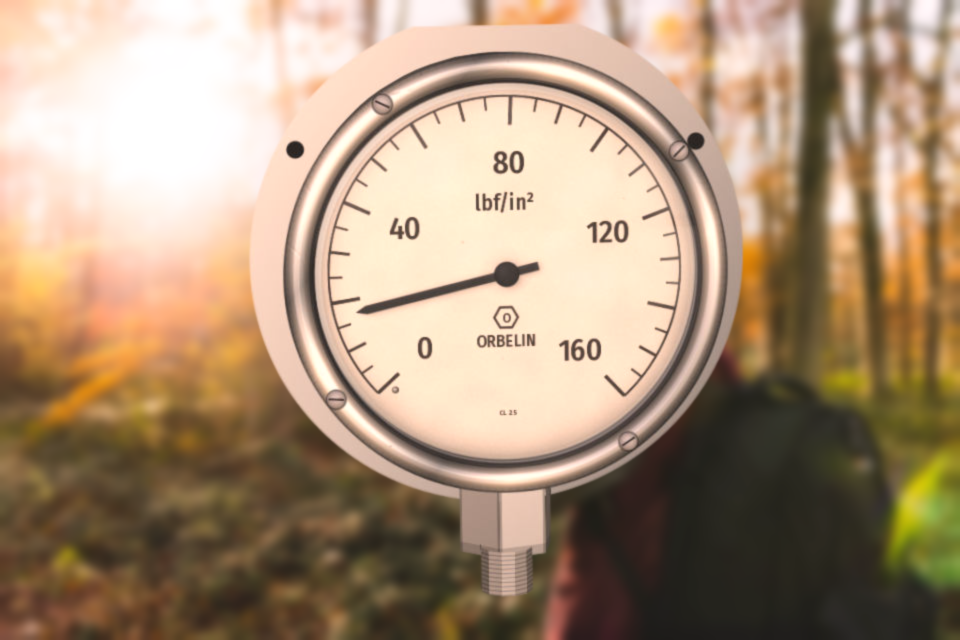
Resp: 17.5 psi
